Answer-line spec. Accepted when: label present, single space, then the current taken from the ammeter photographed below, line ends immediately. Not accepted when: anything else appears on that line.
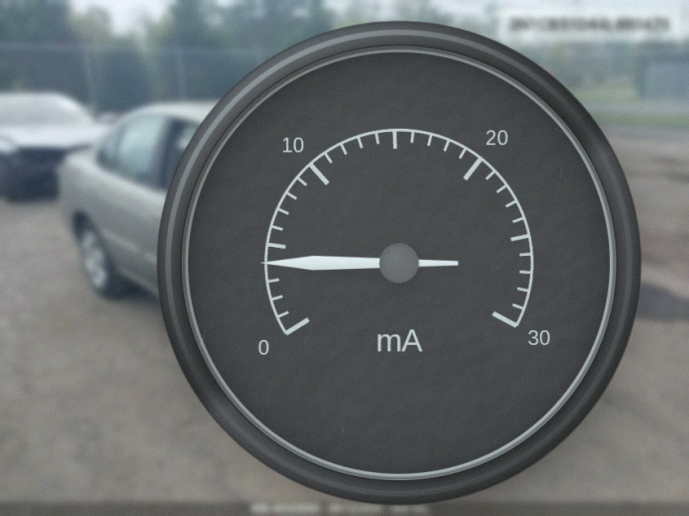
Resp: 4 mA
